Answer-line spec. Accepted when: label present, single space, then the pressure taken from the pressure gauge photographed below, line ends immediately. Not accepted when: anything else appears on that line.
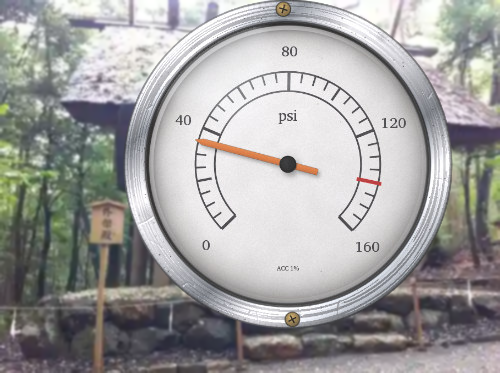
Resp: 35 psi
